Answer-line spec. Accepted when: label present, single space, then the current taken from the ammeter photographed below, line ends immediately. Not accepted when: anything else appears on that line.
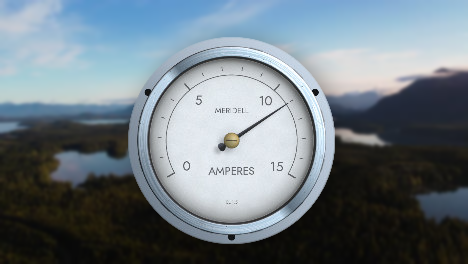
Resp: 11 A
